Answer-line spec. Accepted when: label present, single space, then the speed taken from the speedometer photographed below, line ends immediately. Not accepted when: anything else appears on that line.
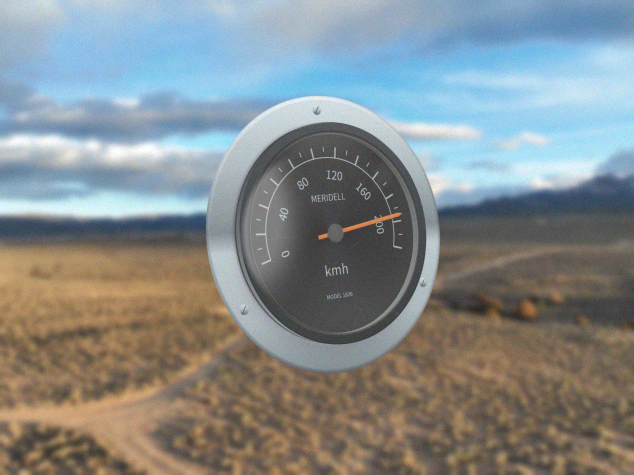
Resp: 195 km/h
